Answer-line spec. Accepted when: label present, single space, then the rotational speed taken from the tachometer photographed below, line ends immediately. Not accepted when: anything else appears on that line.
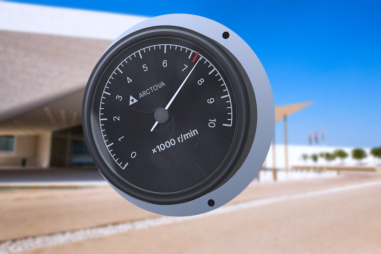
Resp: 7400 rpm
